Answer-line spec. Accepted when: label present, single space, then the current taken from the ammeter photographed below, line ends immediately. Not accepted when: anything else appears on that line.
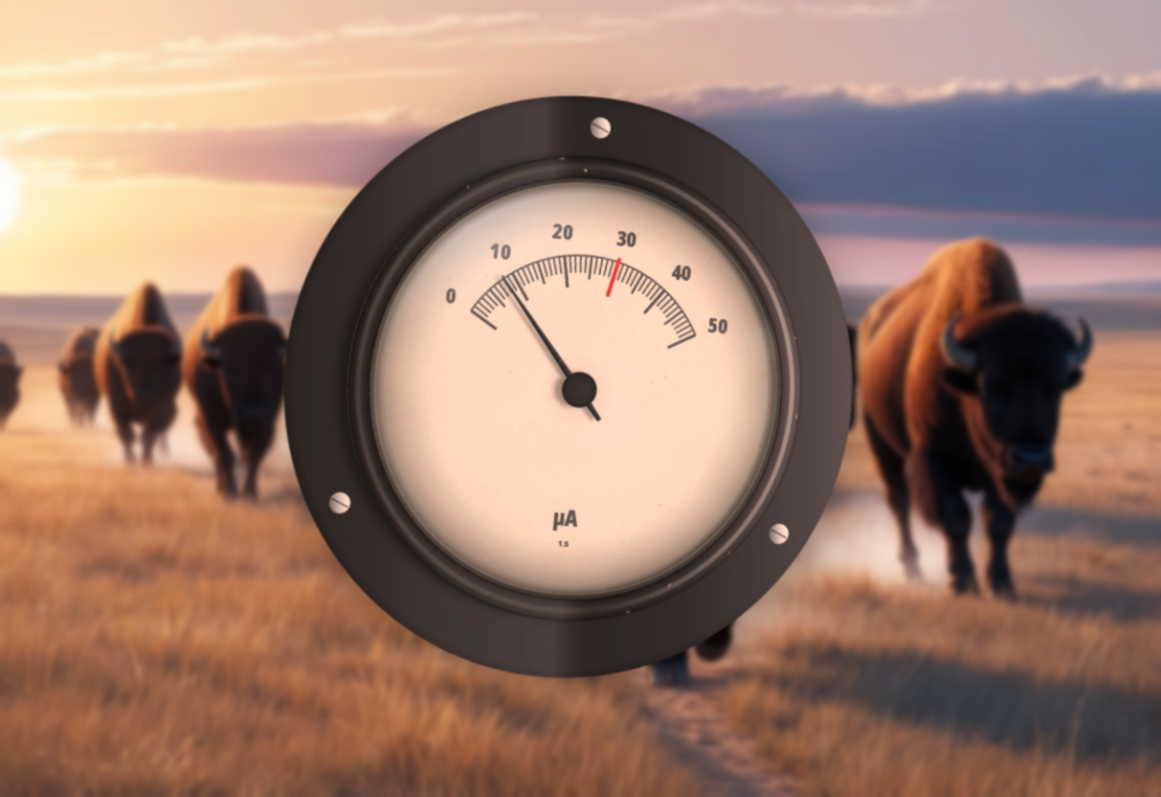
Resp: 8 µA
